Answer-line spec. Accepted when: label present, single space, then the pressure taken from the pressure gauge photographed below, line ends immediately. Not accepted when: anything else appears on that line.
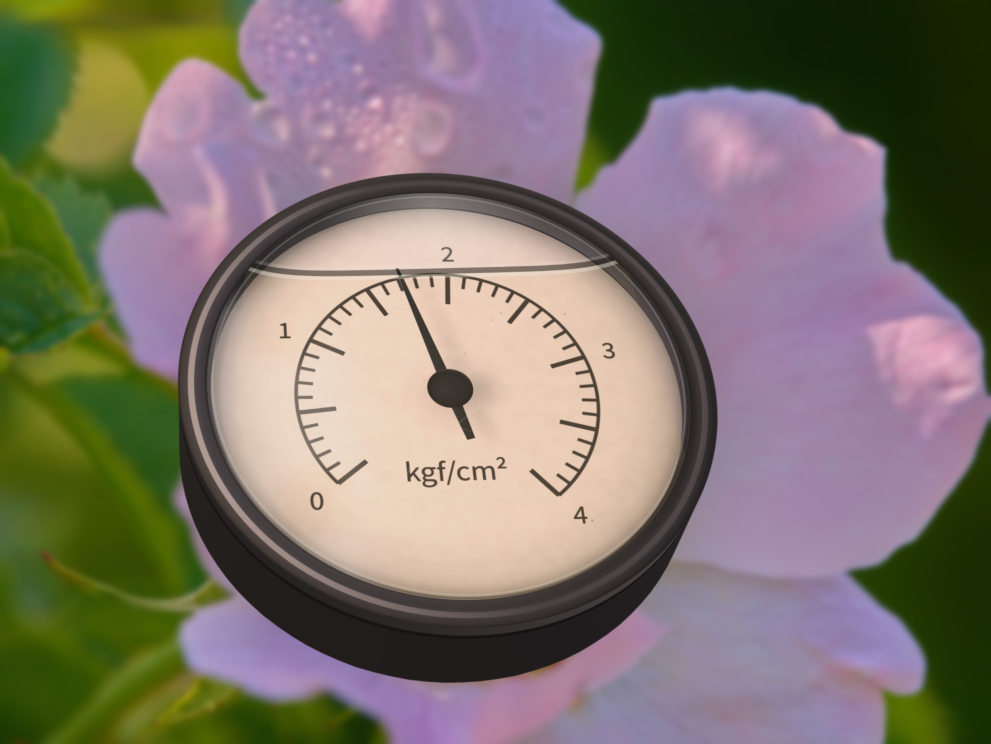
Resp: 1.7 kg/cm²
